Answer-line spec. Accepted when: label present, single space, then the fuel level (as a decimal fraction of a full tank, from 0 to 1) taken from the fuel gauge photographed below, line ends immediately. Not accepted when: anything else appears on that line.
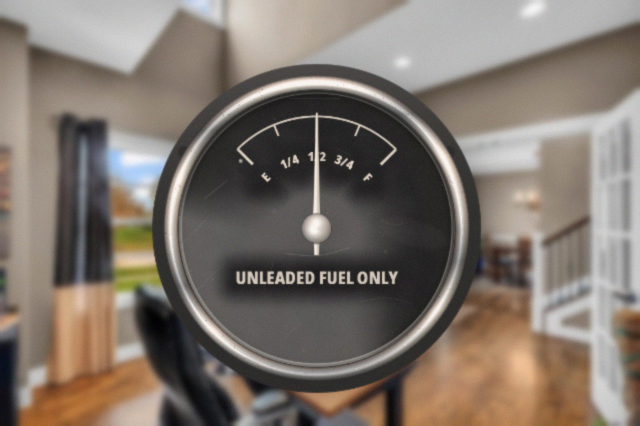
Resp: 0.5
